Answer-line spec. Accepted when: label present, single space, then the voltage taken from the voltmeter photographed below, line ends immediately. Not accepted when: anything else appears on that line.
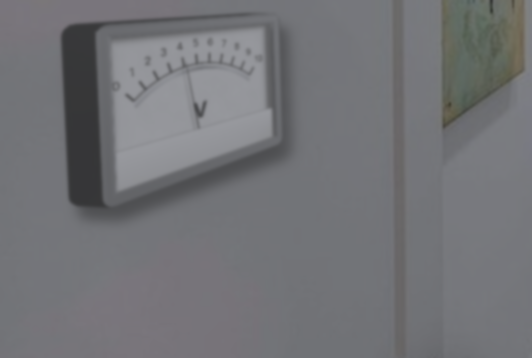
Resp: 4 V
